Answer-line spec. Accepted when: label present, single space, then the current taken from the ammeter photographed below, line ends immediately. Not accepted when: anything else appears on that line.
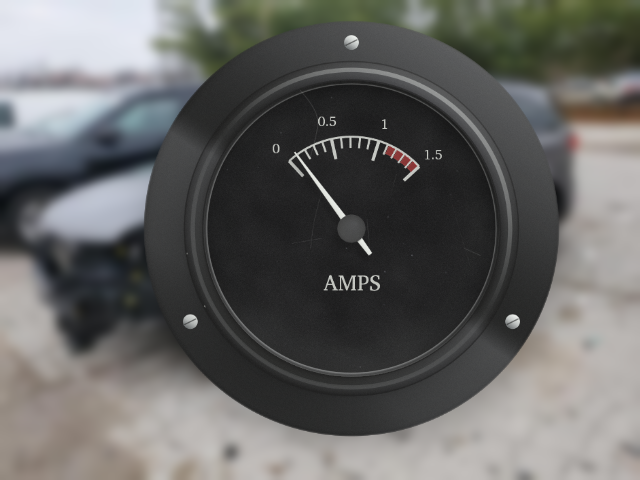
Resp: 0.1 A
